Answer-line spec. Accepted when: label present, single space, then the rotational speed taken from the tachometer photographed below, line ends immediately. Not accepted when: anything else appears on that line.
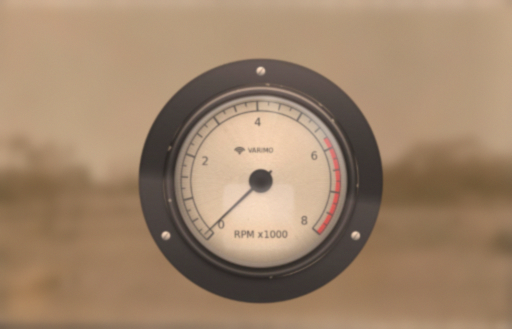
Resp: 125 rpm
